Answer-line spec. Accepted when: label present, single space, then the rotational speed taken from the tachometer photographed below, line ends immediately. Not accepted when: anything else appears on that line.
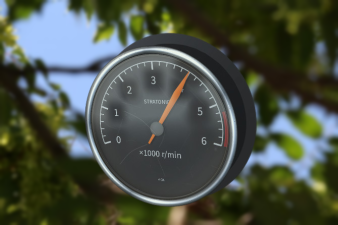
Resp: 4000 rpm
